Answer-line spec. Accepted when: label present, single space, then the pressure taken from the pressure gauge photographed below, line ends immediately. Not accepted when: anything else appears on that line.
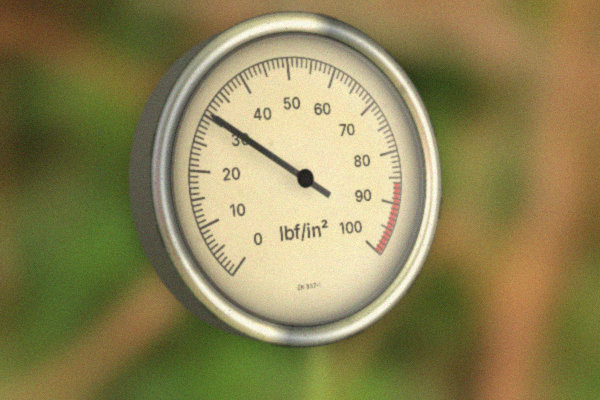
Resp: 30 psi
